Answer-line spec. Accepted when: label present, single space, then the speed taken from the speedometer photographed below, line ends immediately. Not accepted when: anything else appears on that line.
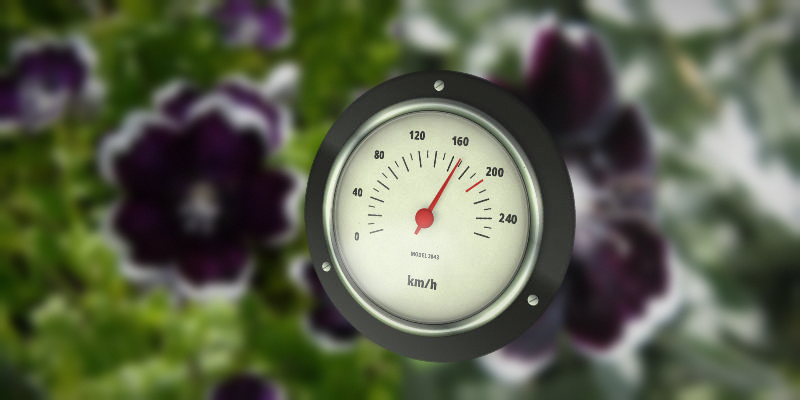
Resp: 170 km/h
